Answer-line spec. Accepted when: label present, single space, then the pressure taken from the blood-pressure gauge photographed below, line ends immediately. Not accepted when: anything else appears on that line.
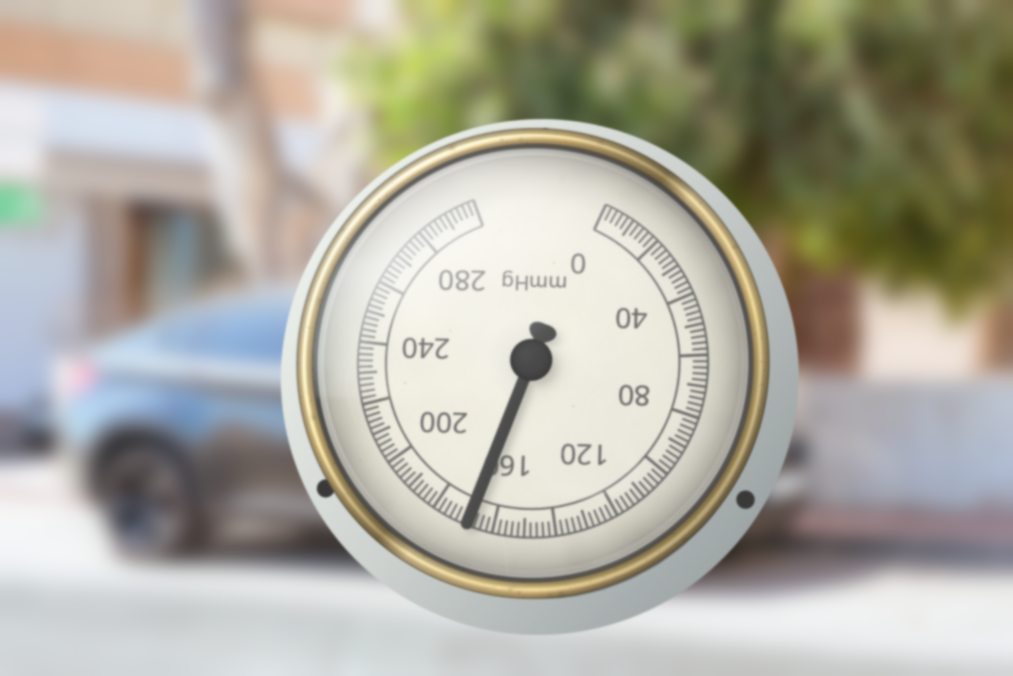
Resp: 168 mmHg
